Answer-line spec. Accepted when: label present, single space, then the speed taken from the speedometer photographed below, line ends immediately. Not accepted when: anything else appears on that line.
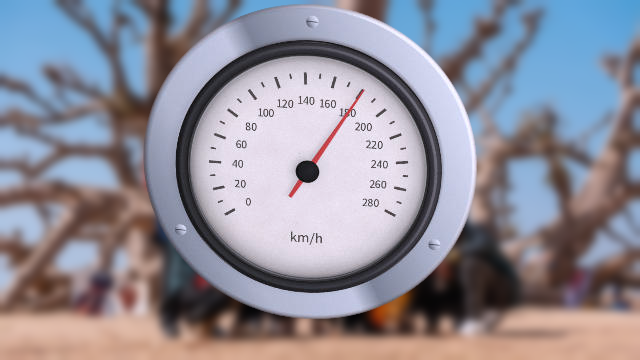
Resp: 180 km/h
